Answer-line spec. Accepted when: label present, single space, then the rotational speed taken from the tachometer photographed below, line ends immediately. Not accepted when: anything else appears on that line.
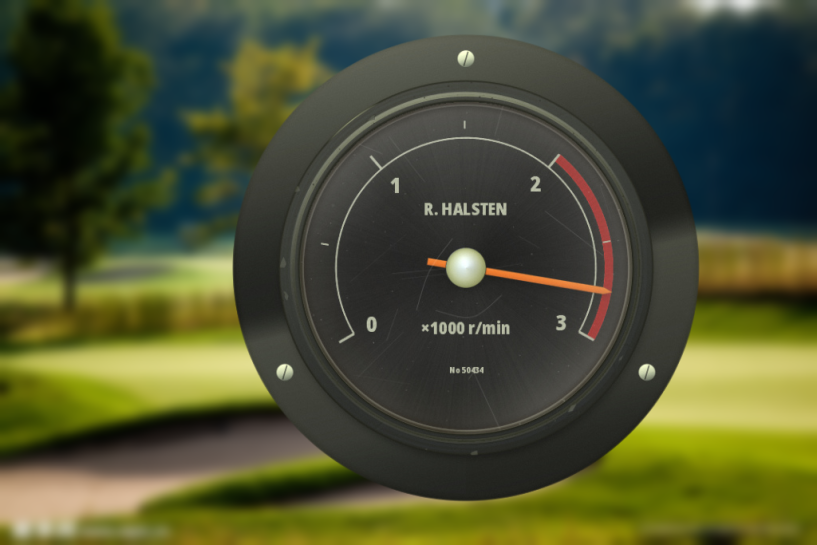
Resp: 2750 rpm
